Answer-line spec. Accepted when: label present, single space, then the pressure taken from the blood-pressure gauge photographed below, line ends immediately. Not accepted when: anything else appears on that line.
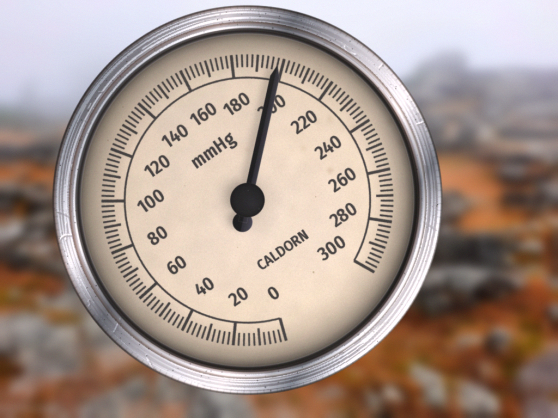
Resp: 198 mmHg
